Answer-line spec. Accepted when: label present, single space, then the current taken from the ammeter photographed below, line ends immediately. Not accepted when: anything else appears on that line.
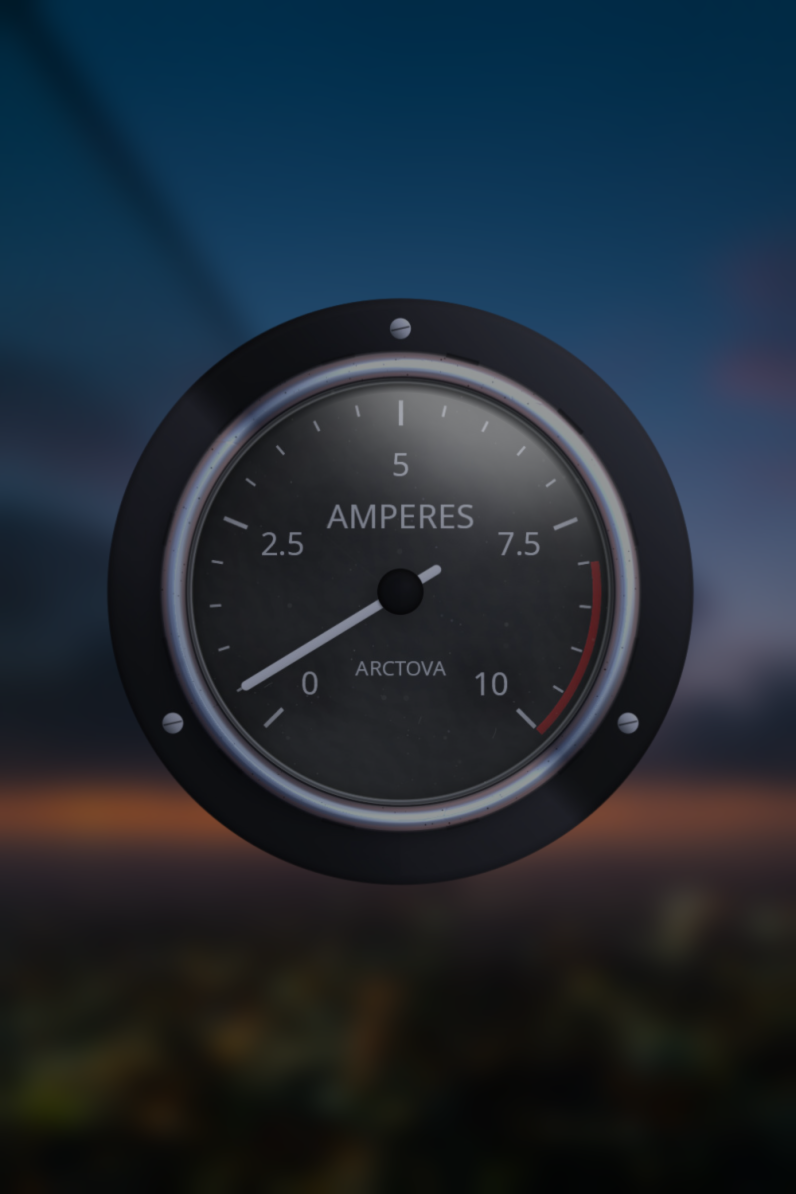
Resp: 0.5 A
